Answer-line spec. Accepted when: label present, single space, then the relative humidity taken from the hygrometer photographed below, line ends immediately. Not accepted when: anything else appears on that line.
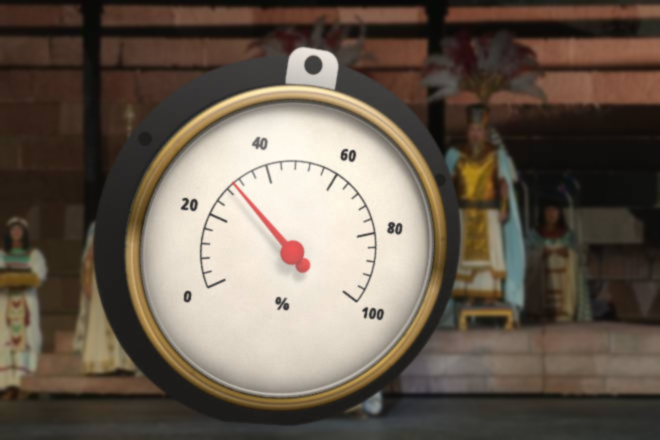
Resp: 30 %
